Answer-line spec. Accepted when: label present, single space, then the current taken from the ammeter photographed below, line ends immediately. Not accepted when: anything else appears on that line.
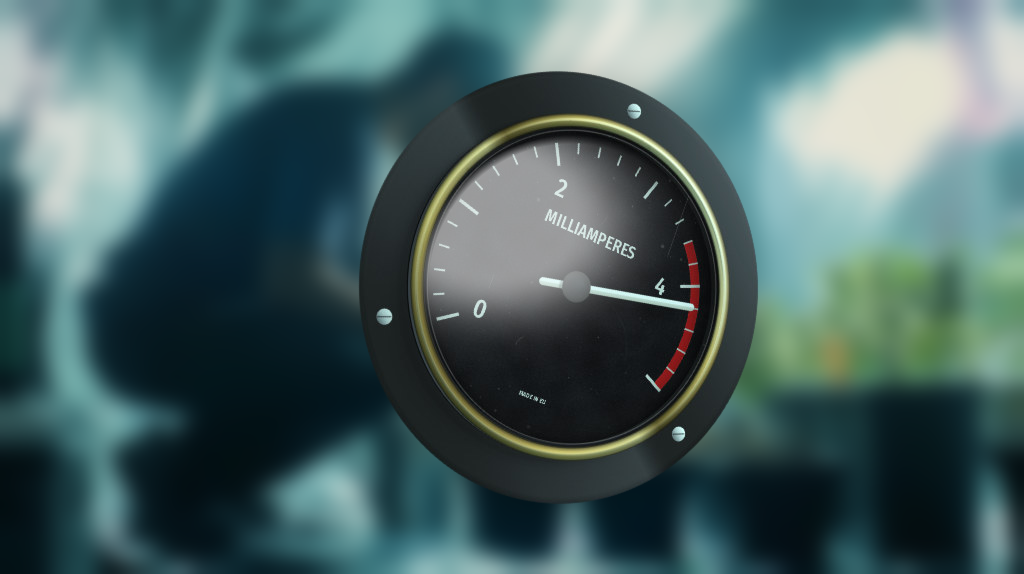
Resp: 4.2 mA
